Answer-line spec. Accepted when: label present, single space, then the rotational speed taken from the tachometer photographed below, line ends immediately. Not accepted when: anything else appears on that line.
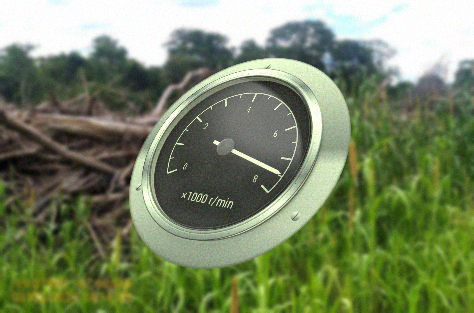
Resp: 7500 rpm
